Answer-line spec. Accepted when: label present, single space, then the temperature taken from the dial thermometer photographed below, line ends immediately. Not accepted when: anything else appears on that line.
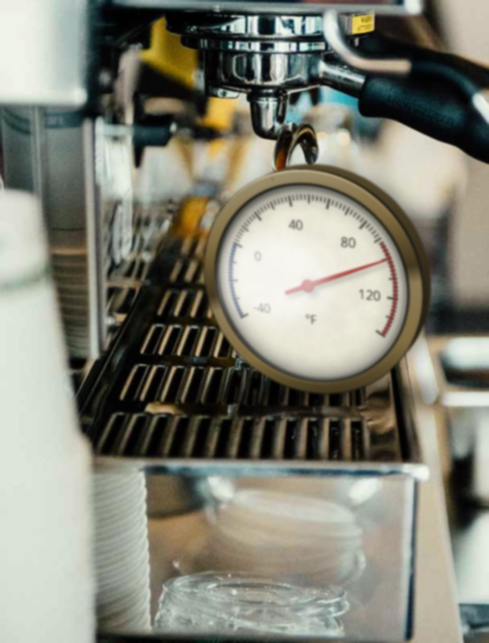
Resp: 100 °F
